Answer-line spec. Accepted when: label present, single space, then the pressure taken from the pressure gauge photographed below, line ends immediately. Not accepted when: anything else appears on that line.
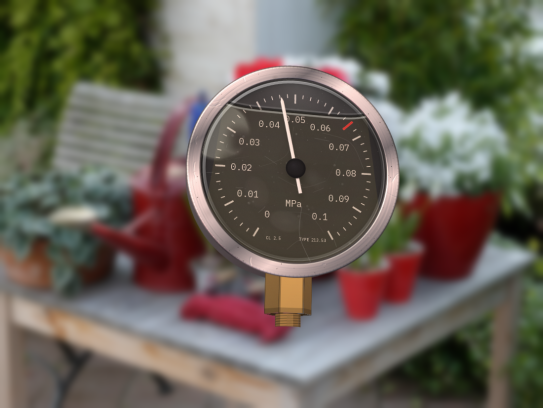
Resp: 0.046 MPa
